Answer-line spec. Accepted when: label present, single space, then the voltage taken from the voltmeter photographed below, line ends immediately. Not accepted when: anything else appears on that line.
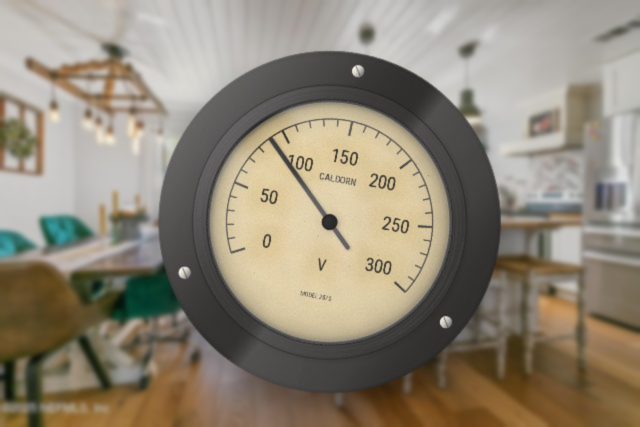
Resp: 90 V
